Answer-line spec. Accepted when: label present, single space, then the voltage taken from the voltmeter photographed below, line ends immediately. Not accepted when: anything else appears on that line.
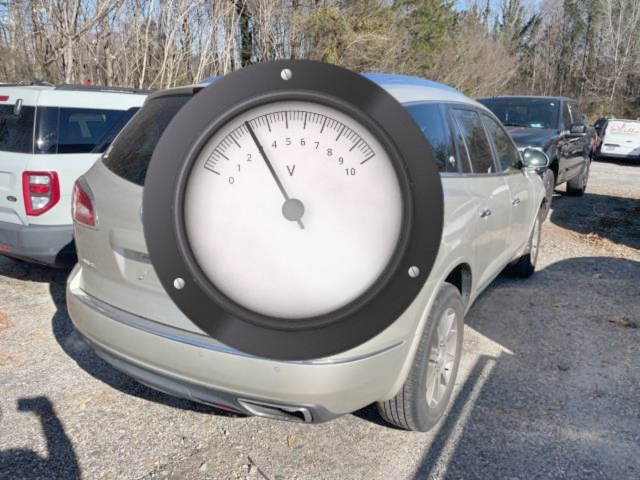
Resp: 3 V
